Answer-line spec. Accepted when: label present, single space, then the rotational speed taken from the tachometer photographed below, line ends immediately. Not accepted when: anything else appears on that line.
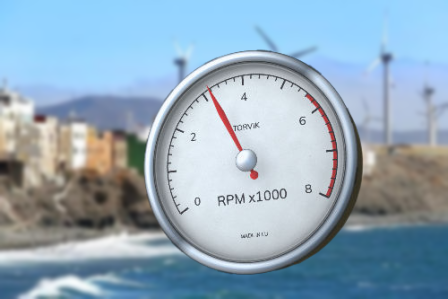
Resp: 3200 rpm
